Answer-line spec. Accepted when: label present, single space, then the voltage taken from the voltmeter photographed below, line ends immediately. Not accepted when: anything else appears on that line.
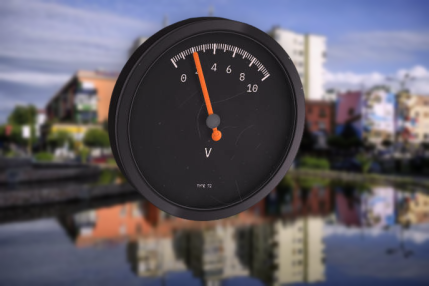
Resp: 2 V
